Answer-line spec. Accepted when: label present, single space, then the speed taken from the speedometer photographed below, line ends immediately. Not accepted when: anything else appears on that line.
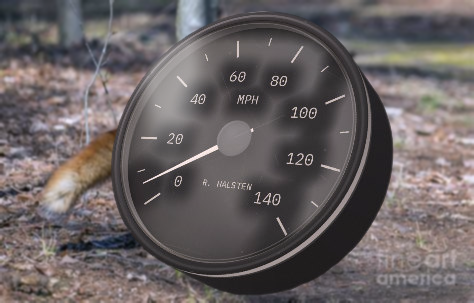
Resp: 5 mph
